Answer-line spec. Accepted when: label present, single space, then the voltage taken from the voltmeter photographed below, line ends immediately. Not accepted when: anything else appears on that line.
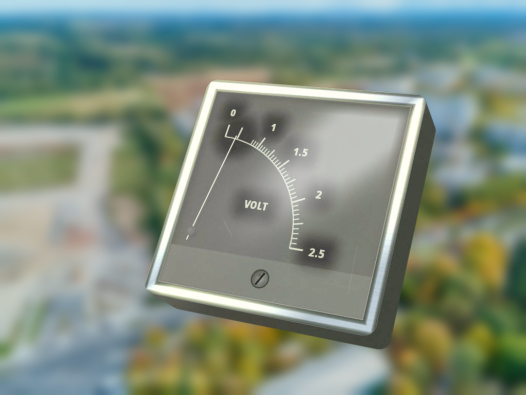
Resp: 0.5 V
